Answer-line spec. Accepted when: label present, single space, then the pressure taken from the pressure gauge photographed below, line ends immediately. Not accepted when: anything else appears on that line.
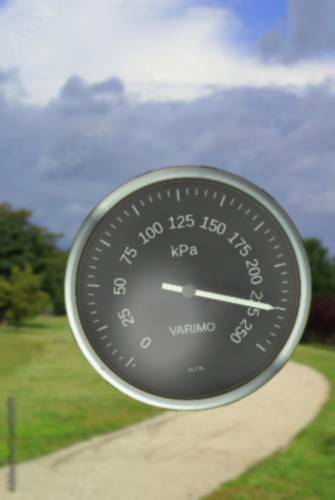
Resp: 225 kPa
